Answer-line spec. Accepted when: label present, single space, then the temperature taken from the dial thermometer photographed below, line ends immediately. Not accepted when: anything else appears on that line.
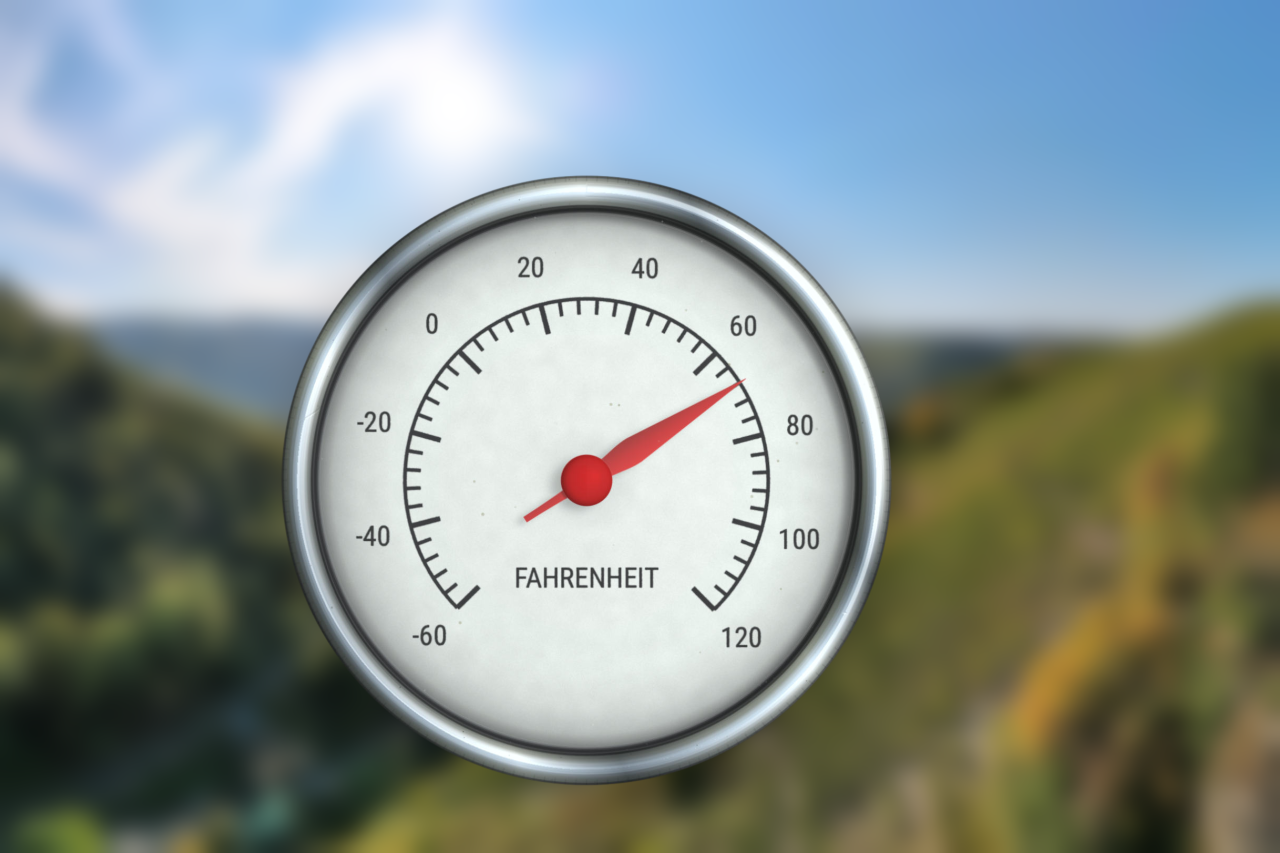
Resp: 68 °F
